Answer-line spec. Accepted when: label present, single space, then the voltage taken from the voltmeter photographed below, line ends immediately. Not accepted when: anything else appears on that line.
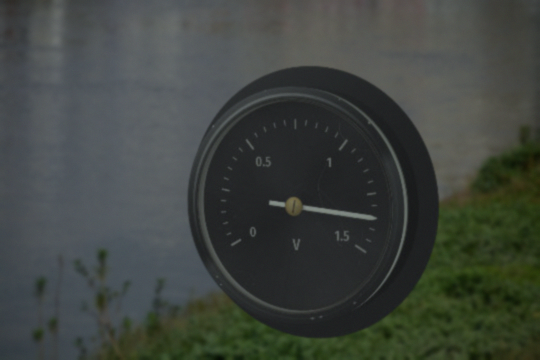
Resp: 1.35 V
